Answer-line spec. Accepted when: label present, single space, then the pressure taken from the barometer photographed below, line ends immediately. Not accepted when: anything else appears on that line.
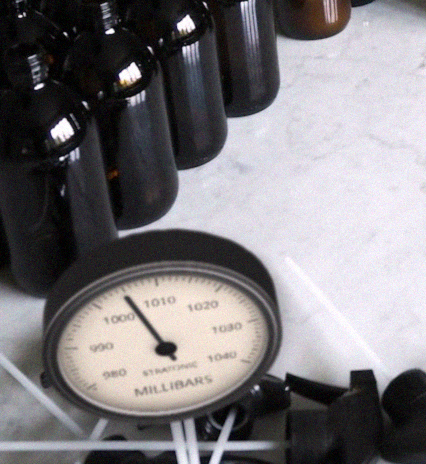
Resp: 1005 mbar
